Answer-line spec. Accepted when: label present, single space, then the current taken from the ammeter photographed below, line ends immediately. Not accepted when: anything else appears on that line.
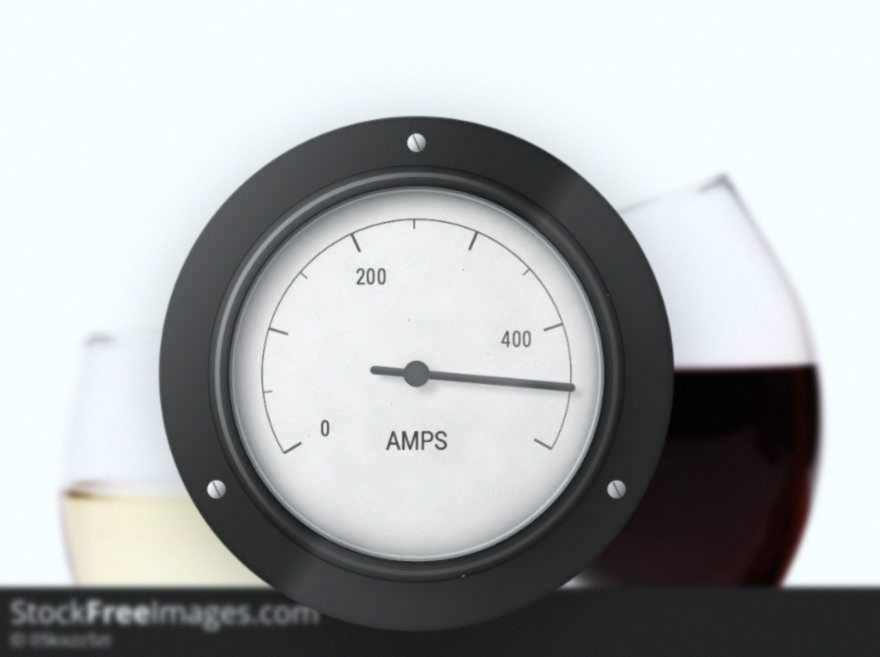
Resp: 450 A
